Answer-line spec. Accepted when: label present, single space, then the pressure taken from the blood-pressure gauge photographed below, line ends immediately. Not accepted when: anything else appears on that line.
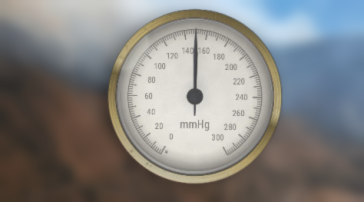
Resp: 150 mmHg
